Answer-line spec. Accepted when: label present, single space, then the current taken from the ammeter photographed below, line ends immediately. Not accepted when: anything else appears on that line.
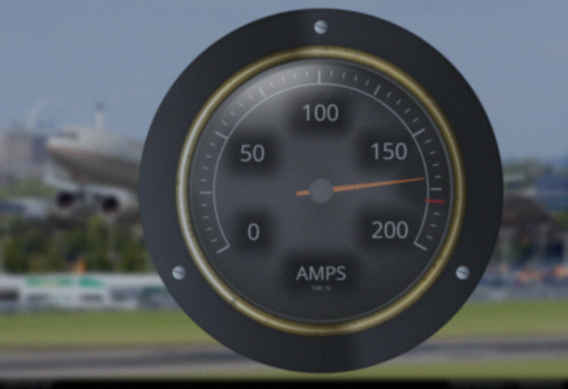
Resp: 170 A
